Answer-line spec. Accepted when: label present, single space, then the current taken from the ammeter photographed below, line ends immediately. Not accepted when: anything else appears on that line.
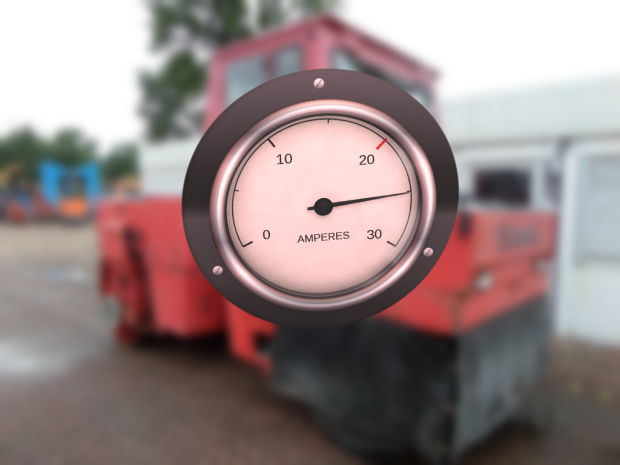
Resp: 25 A
